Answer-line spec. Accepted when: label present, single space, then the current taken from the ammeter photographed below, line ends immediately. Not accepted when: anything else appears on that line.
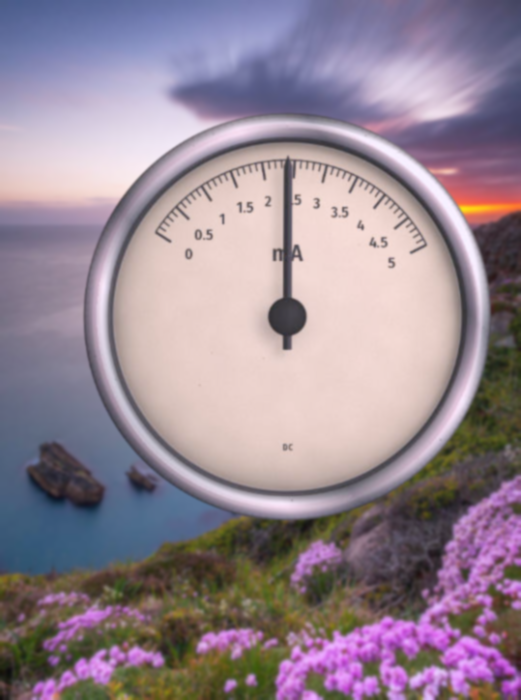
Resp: 2.4 mA
